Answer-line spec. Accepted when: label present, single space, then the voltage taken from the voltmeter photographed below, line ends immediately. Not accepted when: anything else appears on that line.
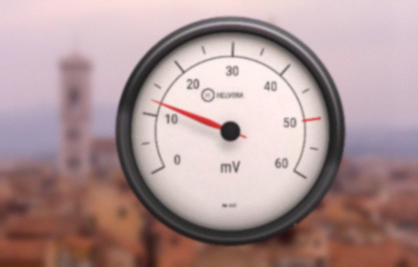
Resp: 12.5 mV
